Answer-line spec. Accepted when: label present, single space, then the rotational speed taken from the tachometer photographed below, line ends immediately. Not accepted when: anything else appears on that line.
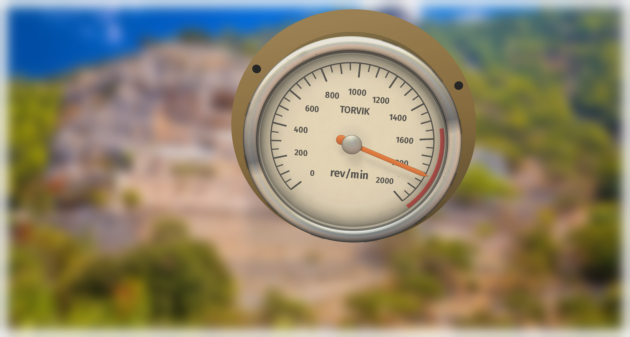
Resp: 1800 rpm
